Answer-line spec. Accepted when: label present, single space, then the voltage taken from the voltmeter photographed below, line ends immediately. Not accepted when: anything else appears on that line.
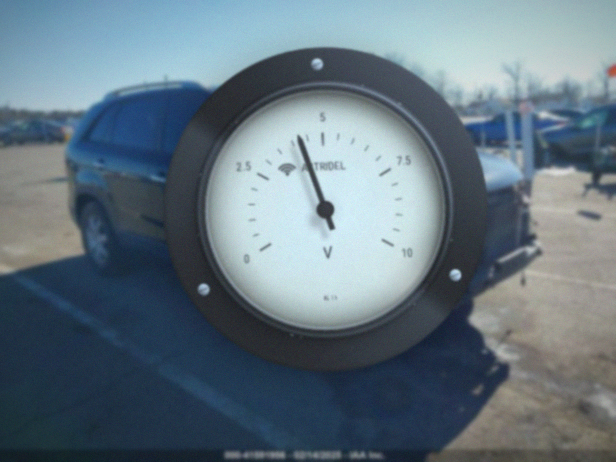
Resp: 4.25 V
